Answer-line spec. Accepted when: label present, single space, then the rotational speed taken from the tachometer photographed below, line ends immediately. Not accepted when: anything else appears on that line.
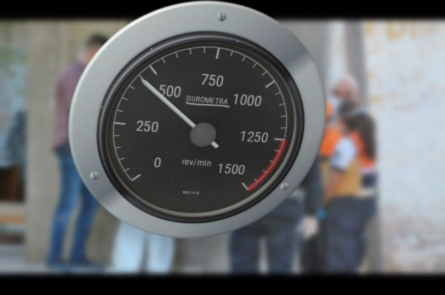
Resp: 450 rpm
